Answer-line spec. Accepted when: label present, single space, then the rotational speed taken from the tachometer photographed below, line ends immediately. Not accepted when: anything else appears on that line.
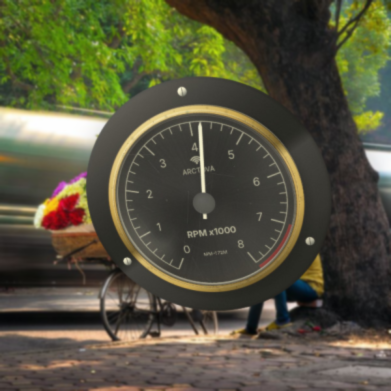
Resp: 4200 rpm
